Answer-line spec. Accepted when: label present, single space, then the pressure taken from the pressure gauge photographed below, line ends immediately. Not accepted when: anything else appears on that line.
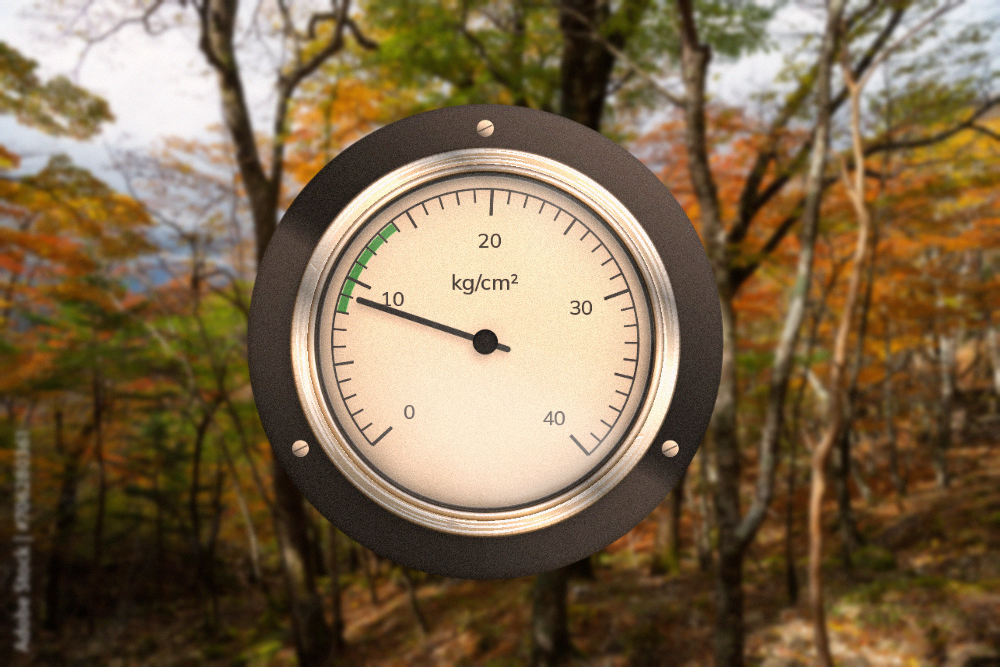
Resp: 9 kg/cm²
